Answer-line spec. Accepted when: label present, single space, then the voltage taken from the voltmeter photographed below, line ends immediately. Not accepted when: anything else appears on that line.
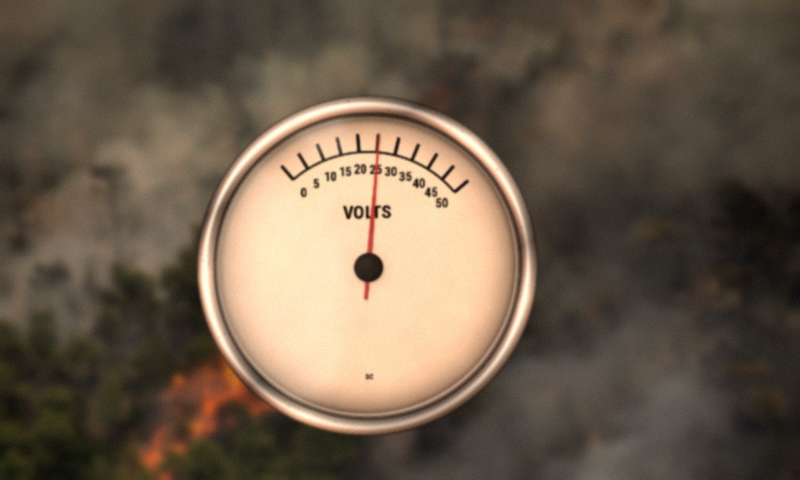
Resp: 25 V
